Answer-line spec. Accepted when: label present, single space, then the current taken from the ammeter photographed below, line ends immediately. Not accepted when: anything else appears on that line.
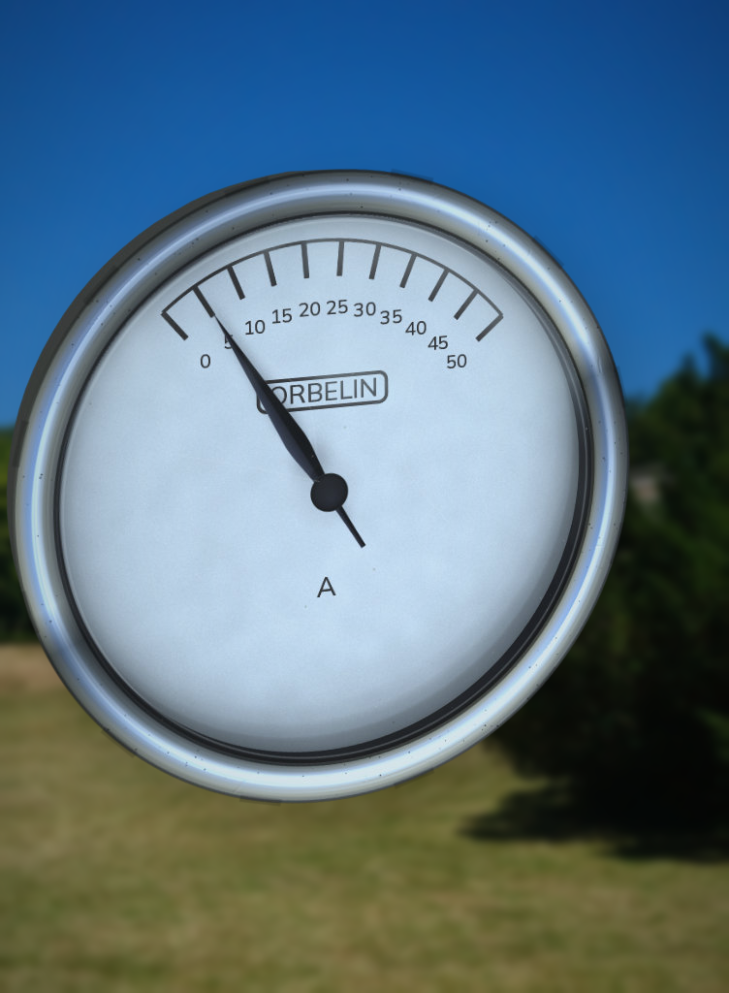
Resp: 5 A
